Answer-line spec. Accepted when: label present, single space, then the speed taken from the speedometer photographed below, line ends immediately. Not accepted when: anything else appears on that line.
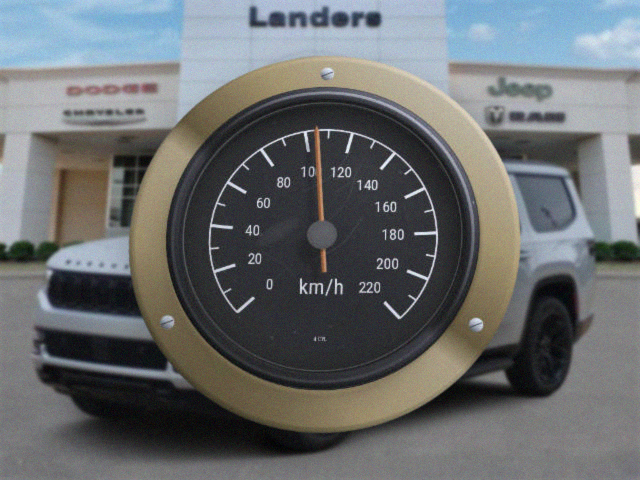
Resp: 105 km/h
